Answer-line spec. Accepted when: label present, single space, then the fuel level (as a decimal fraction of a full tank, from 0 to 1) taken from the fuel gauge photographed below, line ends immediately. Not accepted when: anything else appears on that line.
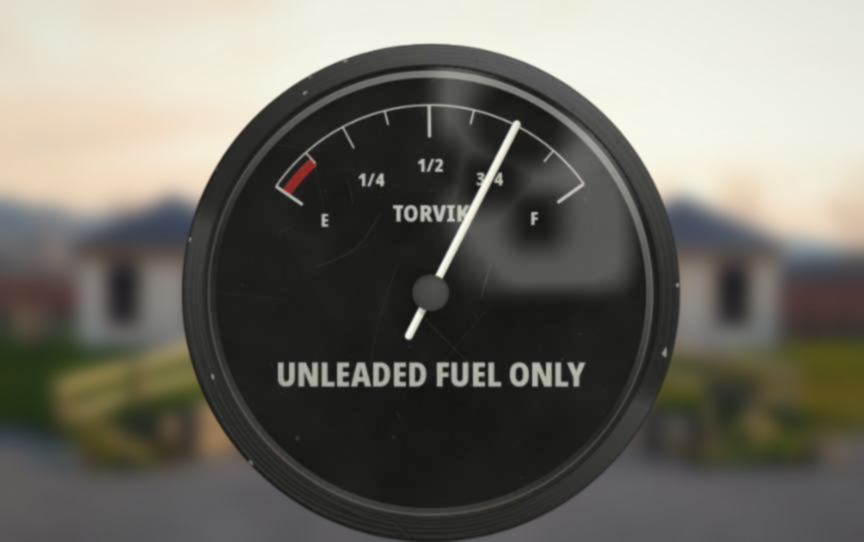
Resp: 0.75
